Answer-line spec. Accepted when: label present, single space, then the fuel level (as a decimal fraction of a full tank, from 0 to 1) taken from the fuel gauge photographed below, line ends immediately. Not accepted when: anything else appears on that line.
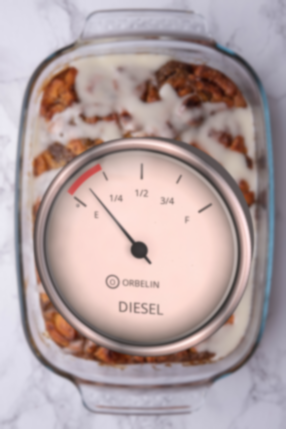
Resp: 0.125
